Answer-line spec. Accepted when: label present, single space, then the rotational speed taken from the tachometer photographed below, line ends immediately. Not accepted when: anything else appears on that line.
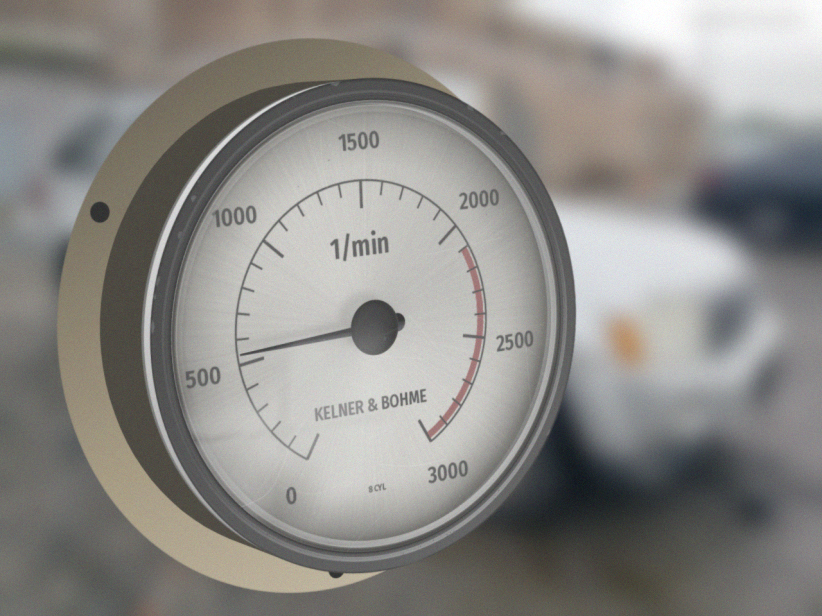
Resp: 550 rpm
